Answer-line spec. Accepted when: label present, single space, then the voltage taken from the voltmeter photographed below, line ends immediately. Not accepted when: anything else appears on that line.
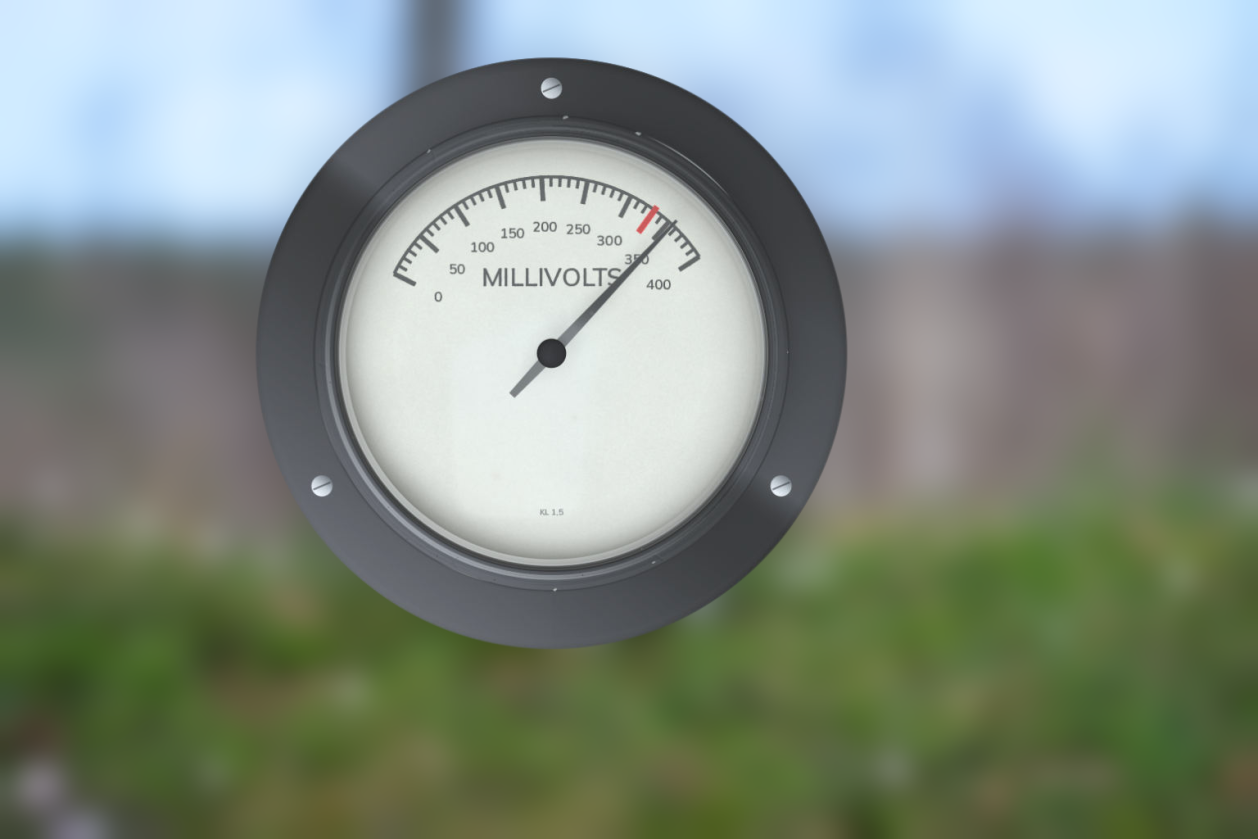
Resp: 355 mV
